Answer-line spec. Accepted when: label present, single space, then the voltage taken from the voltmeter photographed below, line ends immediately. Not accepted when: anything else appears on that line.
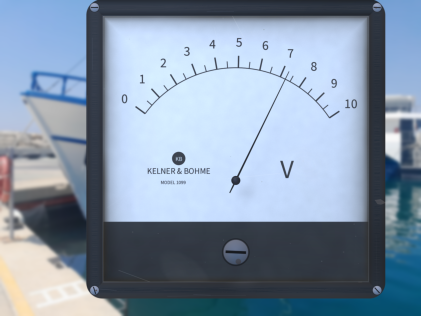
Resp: 7.25 V
